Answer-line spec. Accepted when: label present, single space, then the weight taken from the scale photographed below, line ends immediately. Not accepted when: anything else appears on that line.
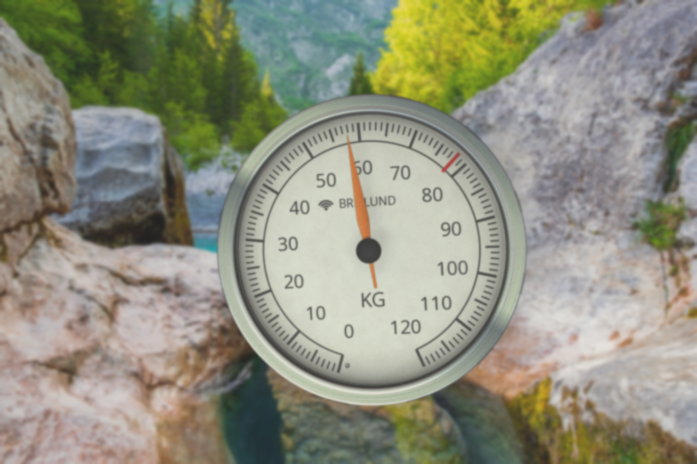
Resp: 58 kg
